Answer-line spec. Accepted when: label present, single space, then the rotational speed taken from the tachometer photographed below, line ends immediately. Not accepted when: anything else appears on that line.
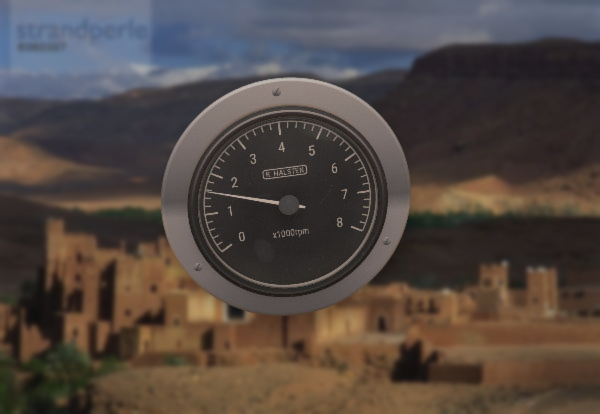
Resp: 1600 rpm
